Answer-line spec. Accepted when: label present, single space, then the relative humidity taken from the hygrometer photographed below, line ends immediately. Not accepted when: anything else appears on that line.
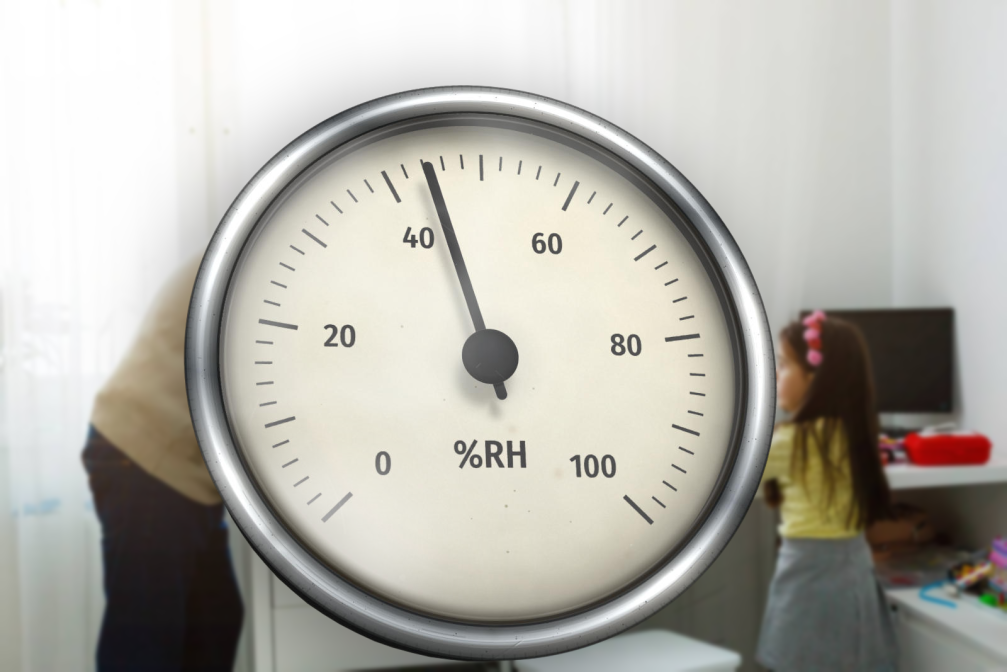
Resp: 44 %
